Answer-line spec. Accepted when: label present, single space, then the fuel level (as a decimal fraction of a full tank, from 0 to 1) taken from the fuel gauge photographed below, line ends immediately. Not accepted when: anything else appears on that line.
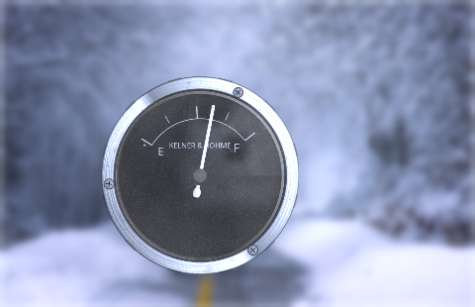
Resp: 0.625
